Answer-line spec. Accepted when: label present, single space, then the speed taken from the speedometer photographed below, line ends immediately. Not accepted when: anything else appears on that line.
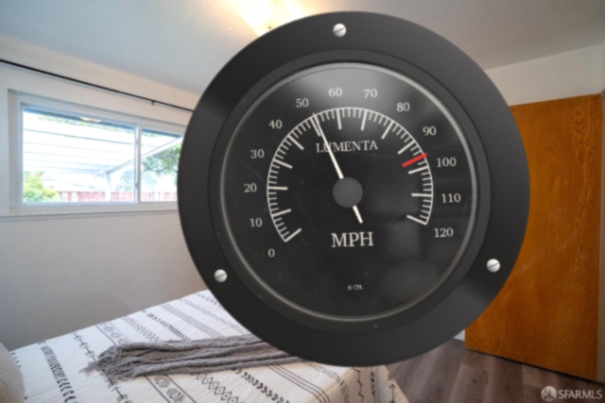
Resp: 52 mph
